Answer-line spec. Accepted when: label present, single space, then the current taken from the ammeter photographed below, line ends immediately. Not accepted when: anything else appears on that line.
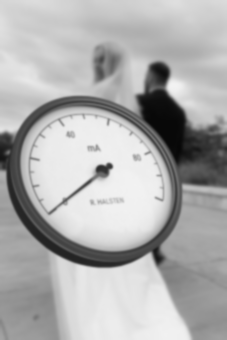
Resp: 0 mA
